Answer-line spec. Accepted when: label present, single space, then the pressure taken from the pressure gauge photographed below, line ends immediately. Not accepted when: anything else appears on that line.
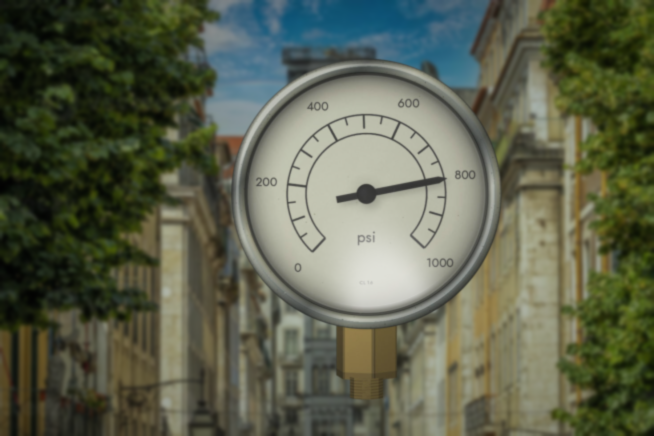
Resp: 800 psi
